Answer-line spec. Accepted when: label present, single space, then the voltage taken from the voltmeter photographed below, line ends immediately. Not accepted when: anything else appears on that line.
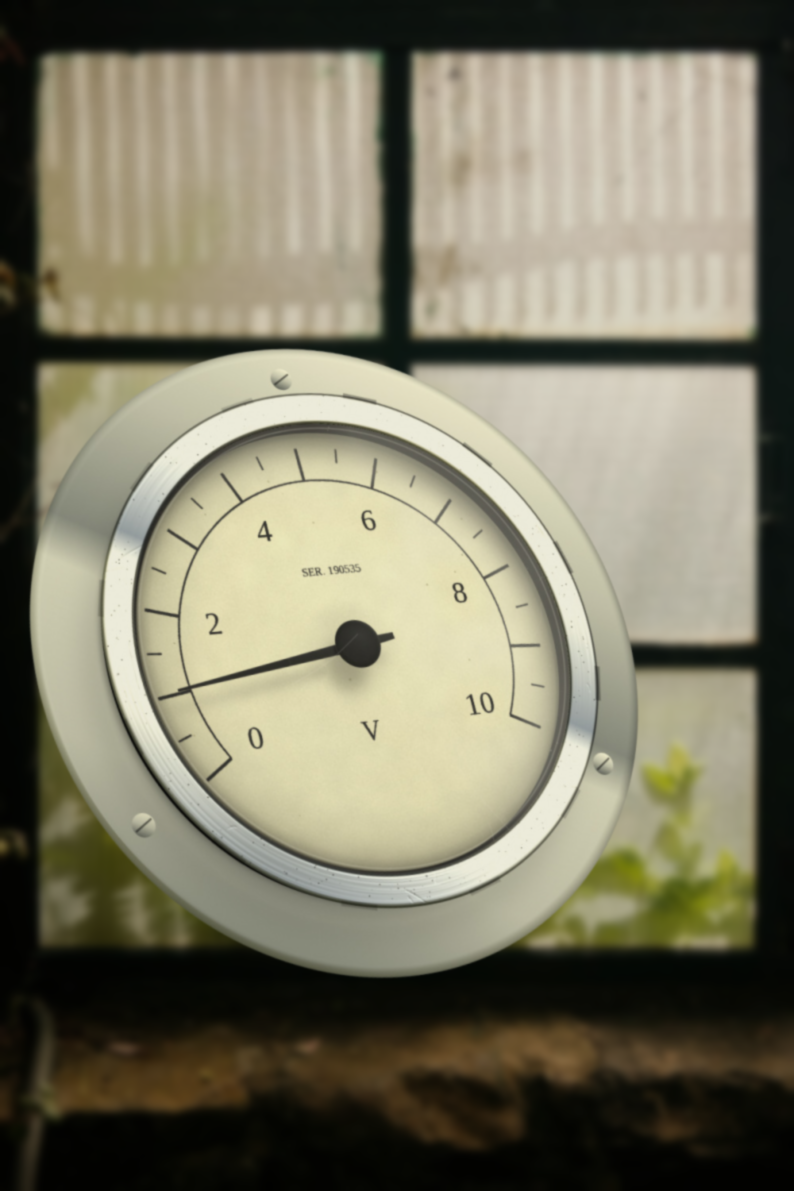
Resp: 1 V
